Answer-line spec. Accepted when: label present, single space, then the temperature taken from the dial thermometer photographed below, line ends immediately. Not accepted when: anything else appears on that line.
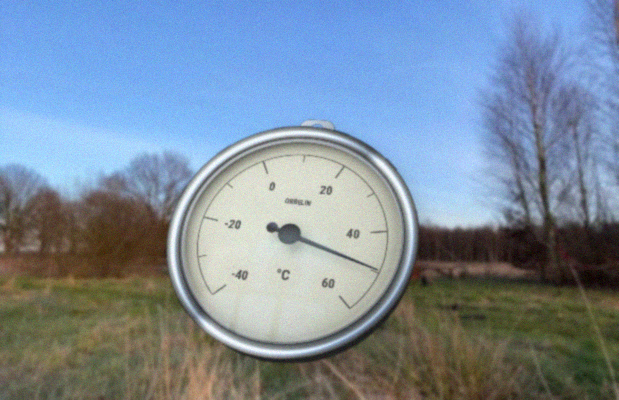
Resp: 50 °C
